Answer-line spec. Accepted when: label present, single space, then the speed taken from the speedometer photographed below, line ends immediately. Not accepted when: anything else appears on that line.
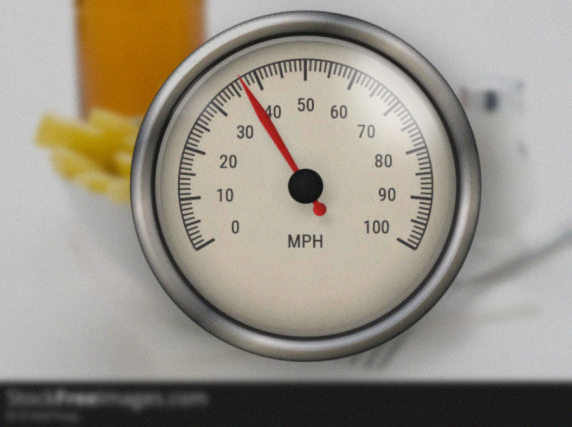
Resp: 37 mph
